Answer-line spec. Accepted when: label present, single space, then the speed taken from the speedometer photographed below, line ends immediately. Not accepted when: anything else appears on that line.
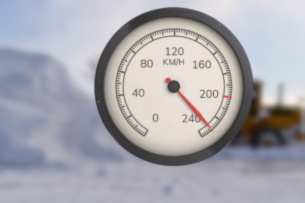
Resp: 230 km/h
